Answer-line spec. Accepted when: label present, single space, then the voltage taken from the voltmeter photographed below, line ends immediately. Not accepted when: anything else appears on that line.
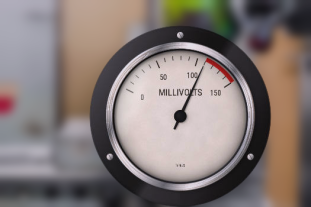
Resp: 110 mV
